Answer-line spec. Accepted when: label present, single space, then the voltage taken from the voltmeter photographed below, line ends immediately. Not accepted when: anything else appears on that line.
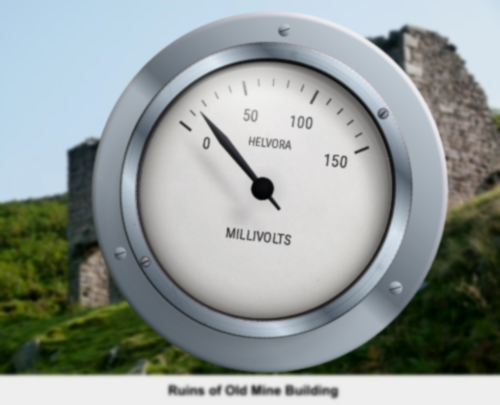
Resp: 15 mV
